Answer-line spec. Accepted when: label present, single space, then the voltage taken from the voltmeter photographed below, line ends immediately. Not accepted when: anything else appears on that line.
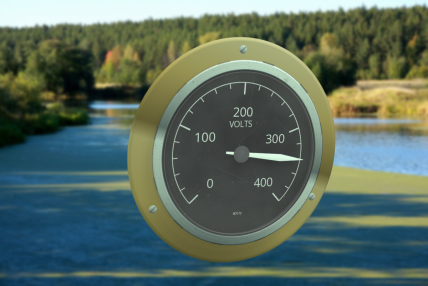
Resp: 340 V
